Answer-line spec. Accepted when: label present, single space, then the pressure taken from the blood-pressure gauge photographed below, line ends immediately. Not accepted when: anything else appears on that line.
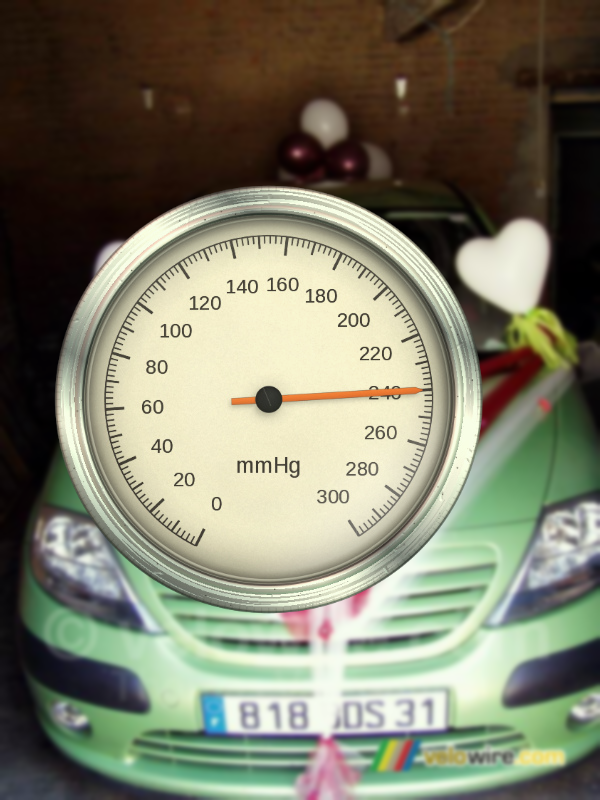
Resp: 240 mmHg
